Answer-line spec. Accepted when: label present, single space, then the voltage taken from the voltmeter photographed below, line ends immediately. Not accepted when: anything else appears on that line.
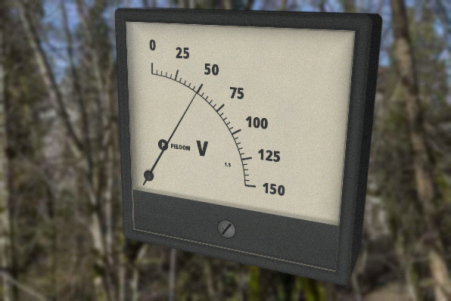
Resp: 50 V
